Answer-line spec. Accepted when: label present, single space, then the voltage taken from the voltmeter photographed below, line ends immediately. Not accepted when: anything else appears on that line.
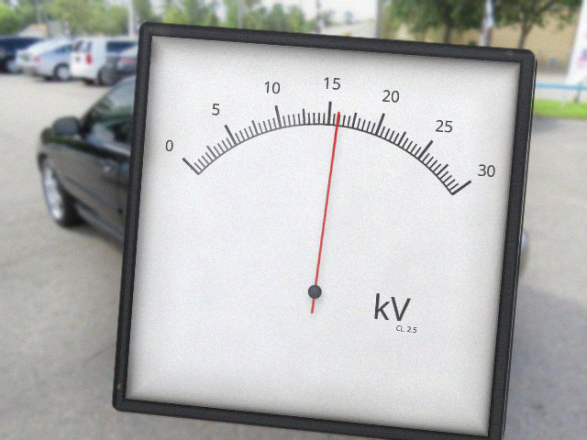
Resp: 16 kV
